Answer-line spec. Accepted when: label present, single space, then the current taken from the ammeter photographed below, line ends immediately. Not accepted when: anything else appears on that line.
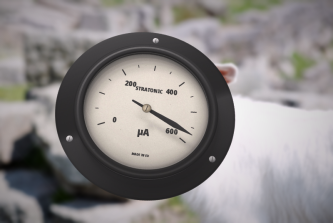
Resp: 575 µA
